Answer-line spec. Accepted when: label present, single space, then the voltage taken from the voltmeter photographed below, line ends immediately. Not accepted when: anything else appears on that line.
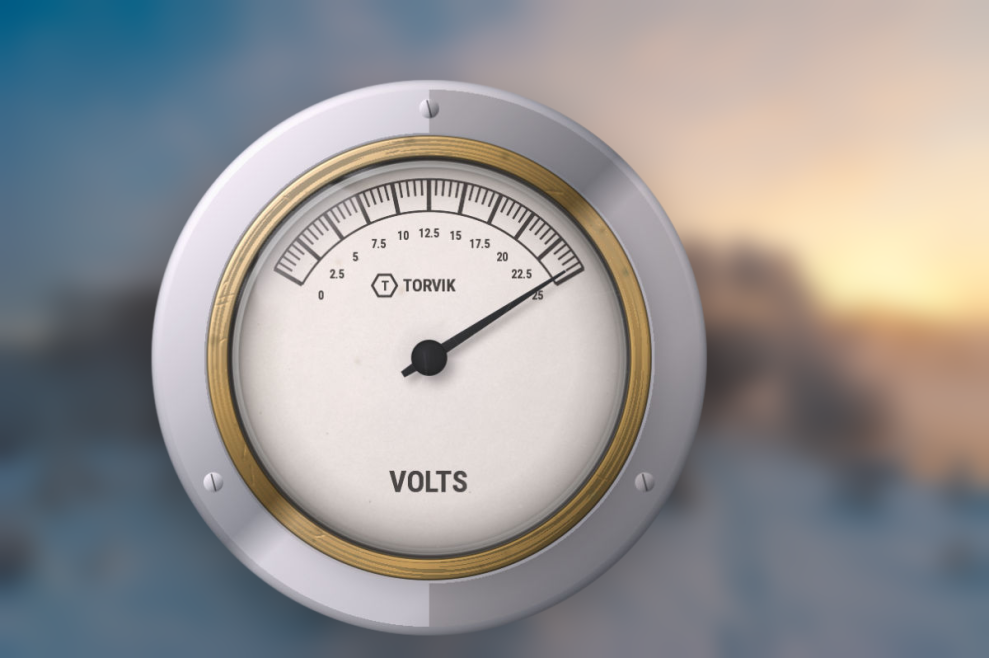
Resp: 24.5 V
